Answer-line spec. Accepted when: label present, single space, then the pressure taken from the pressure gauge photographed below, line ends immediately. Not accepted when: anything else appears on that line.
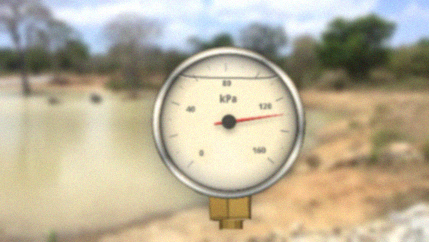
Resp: 130 kPa
